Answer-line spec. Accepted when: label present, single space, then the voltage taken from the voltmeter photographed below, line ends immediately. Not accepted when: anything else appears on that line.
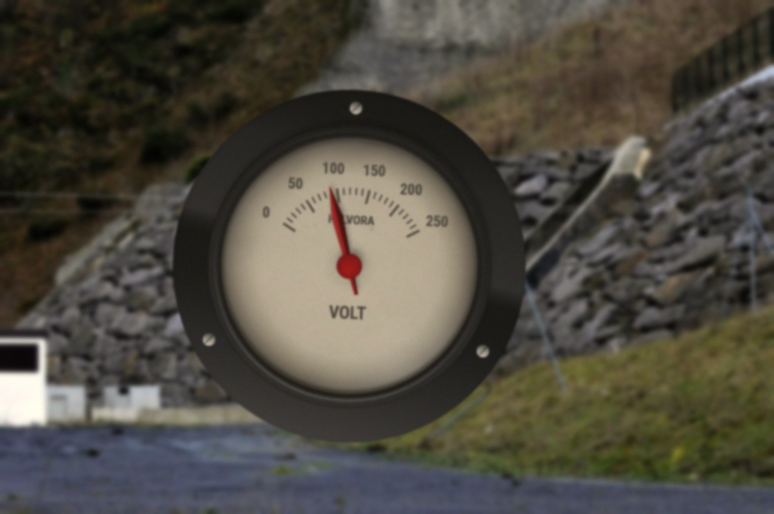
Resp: 90 V
